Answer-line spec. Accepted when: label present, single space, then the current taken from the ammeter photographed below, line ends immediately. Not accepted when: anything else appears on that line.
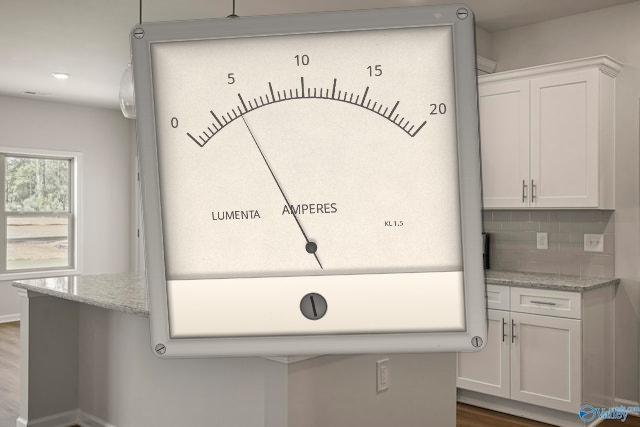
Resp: 4.5 A
